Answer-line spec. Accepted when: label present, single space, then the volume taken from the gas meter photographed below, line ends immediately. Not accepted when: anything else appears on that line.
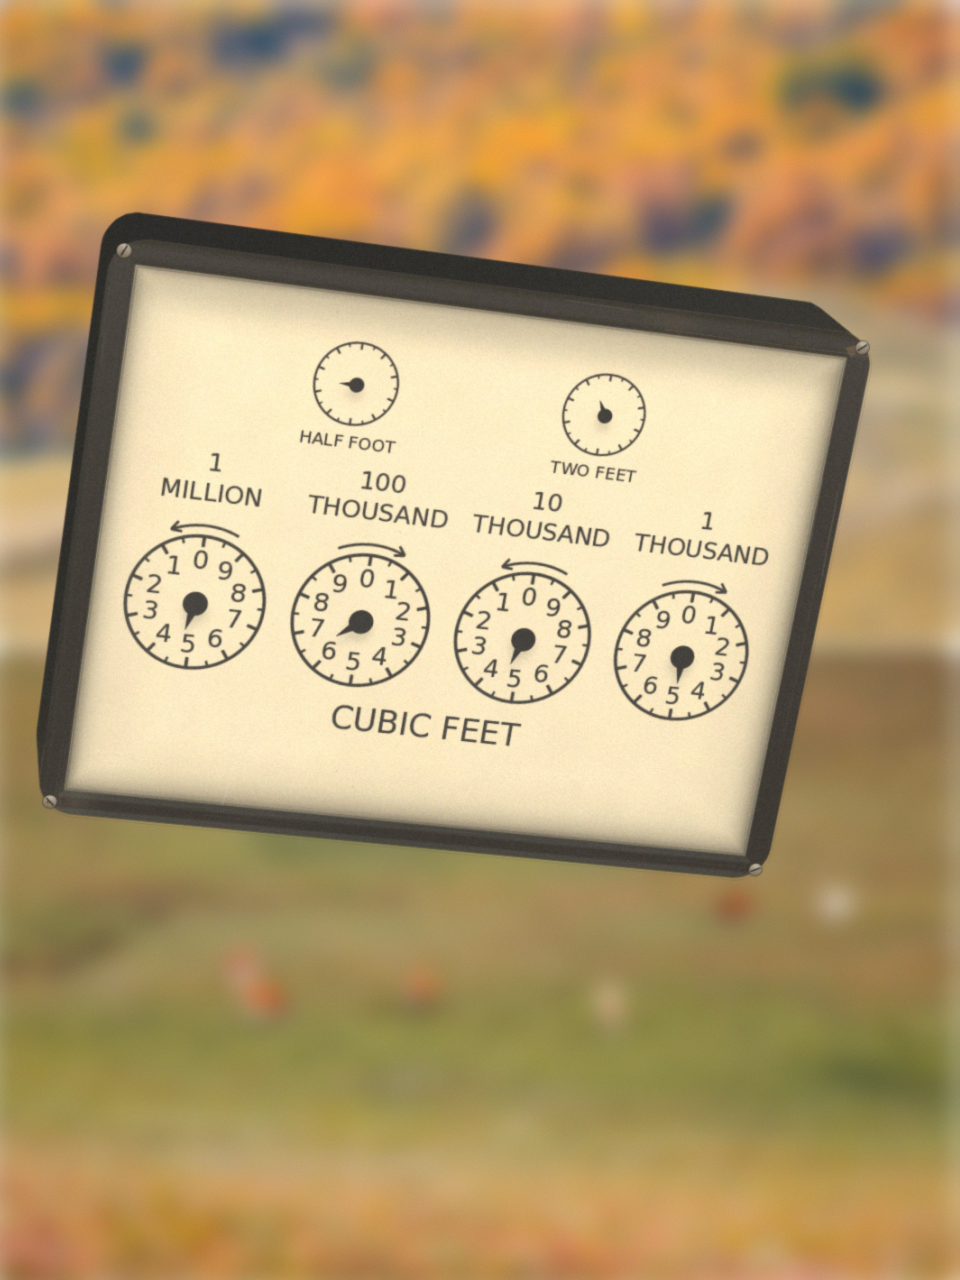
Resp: 464500 ft³
